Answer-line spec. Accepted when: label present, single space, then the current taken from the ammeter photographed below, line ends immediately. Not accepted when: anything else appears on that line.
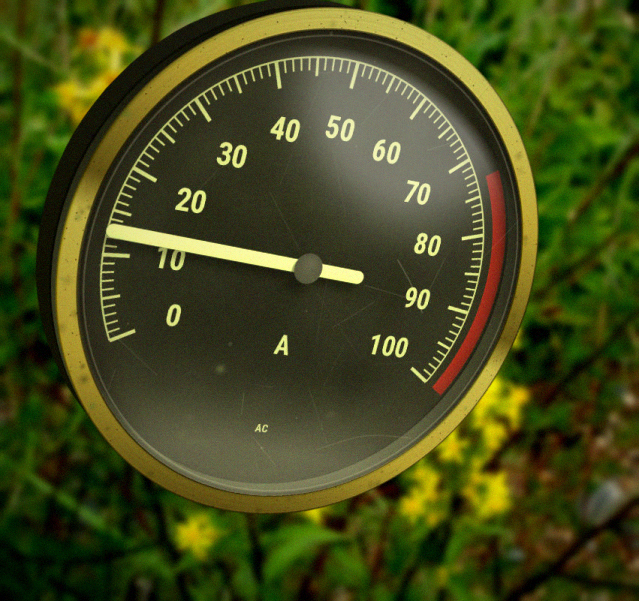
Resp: 13 A
